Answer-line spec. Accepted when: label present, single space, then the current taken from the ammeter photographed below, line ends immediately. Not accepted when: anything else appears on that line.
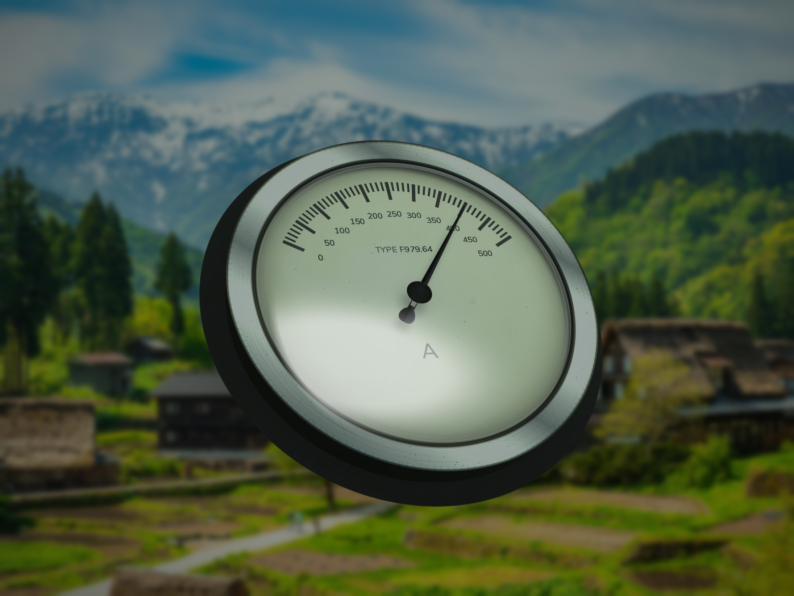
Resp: 400 A
